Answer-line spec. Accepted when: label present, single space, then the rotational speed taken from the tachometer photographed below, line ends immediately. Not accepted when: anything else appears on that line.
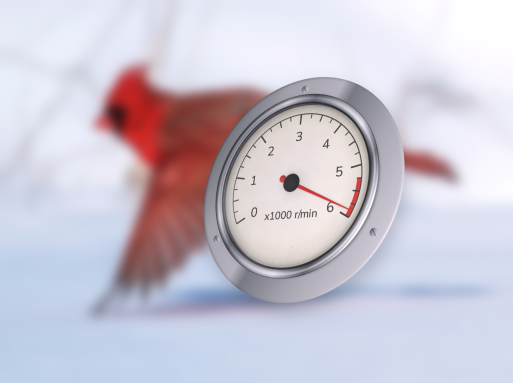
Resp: 5875 rpm
